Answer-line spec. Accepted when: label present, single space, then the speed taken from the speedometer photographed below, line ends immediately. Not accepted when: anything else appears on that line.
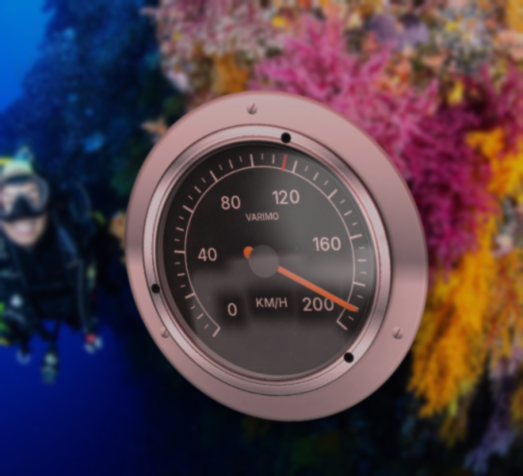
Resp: 190 km/h
